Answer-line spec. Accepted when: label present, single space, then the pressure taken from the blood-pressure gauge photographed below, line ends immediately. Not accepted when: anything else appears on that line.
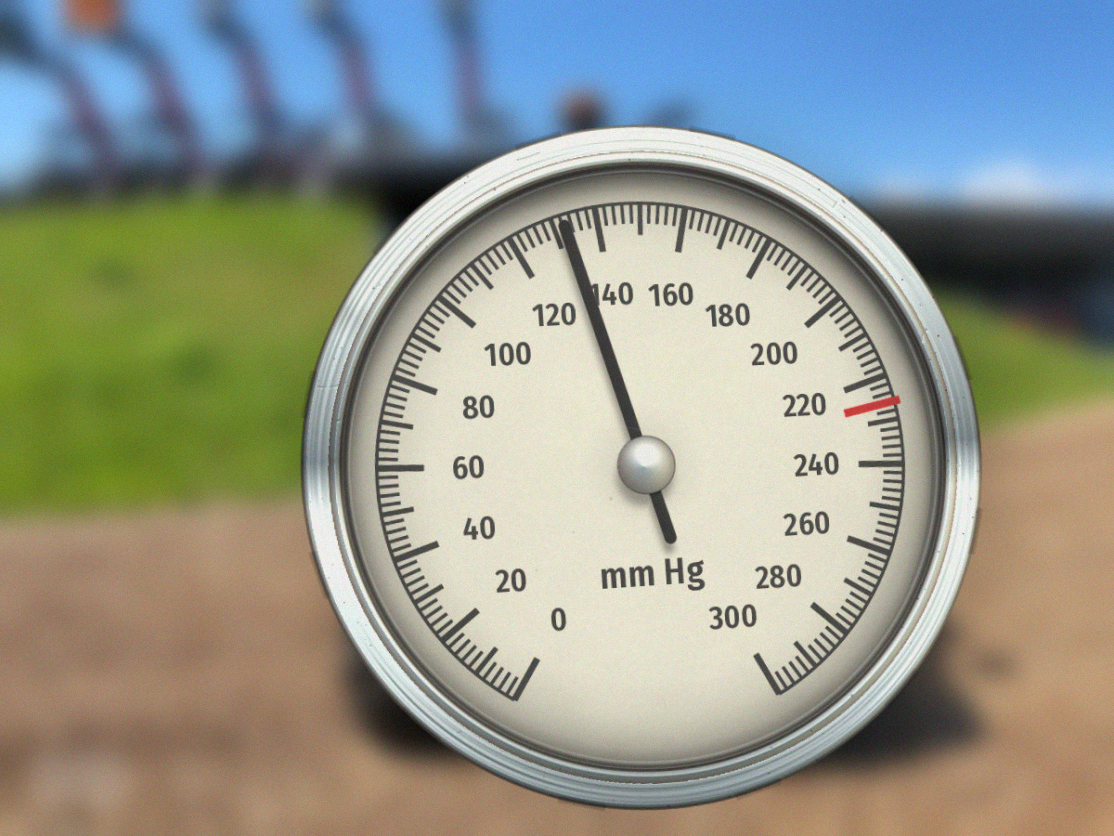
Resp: 132 mmHg
